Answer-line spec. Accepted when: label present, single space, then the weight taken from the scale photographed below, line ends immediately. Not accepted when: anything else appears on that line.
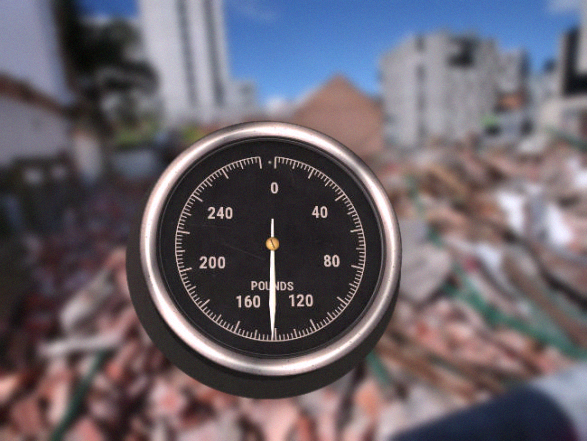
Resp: 142 lb
